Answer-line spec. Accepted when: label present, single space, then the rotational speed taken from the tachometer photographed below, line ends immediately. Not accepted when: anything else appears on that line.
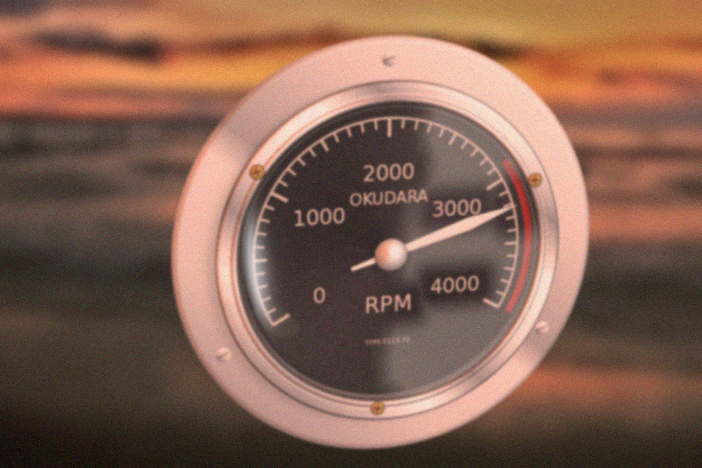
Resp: 3200 rpm
